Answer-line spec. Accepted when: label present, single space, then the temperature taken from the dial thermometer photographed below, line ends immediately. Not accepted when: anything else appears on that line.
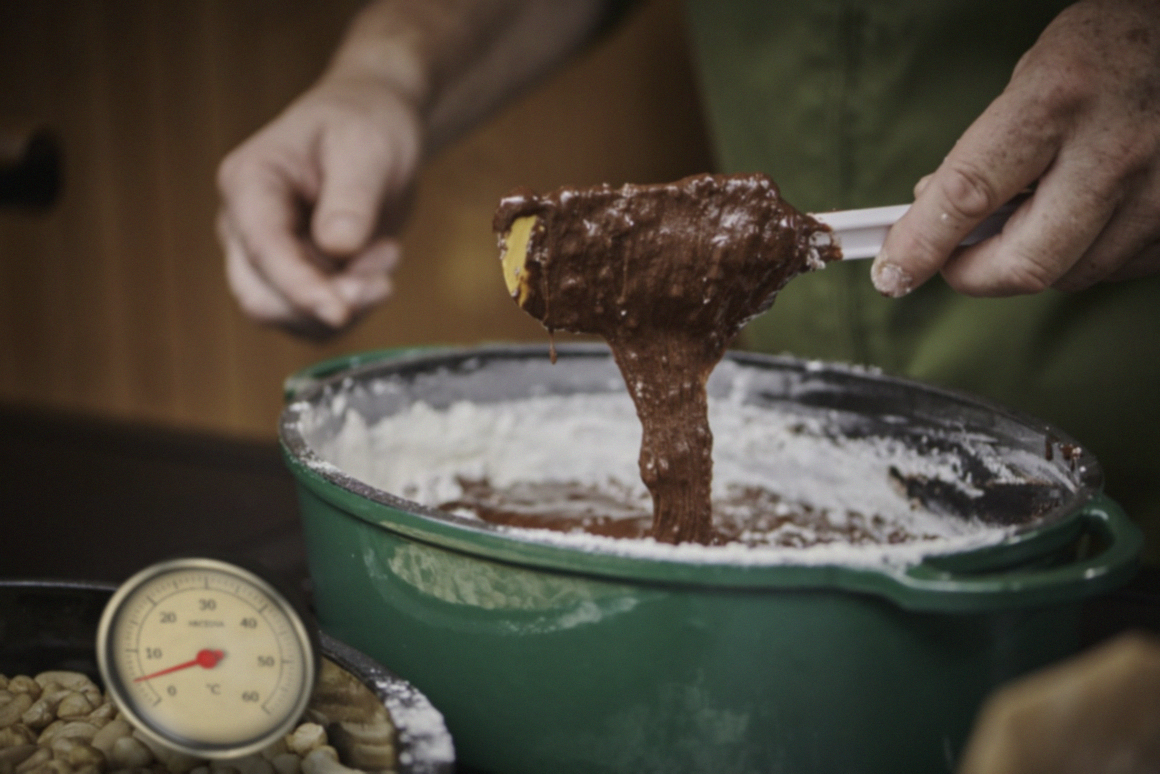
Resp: 5 °C
